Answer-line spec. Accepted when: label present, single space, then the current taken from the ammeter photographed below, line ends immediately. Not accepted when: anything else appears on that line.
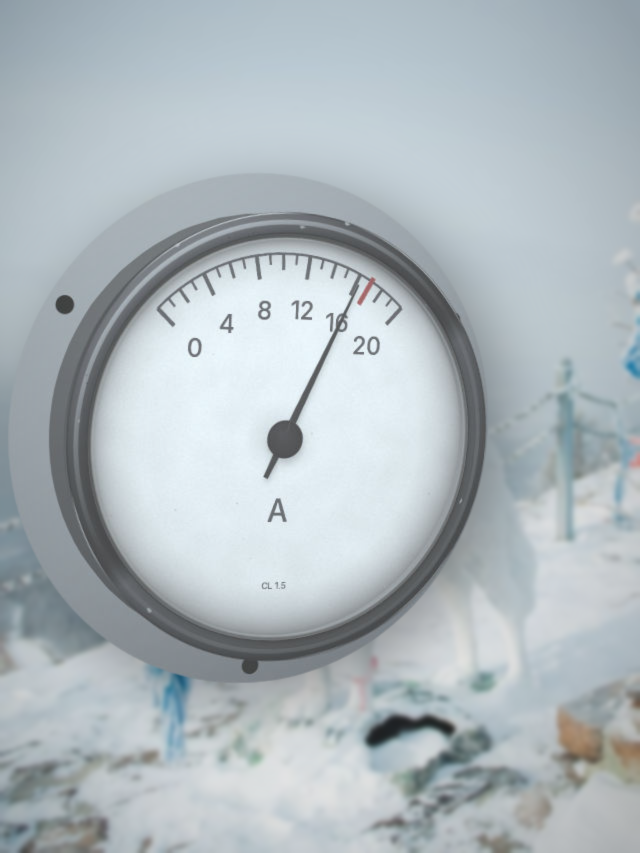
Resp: 16 A
